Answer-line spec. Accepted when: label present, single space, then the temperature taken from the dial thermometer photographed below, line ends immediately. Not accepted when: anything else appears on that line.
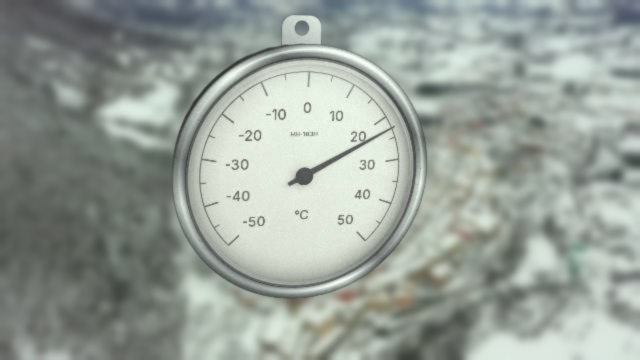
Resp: 22.5 °C
